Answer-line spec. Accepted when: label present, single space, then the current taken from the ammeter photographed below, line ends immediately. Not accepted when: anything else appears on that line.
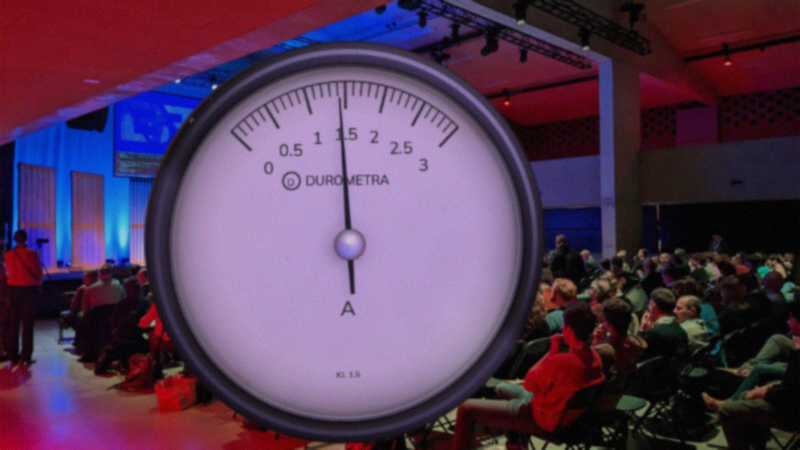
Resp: 1.4 A
